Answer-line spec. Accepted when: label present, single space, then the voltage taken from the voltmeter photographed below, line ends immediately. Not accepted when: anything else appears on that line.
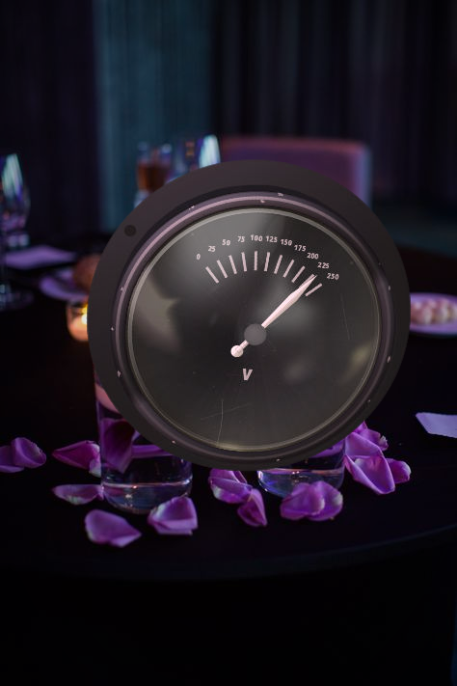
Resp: 225 V
